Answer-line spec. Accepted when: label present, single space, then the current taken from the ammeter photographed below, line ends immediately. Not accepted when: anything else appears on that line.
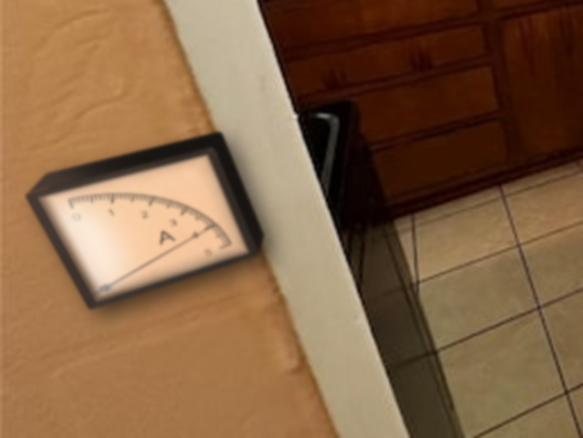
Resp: 4 A
